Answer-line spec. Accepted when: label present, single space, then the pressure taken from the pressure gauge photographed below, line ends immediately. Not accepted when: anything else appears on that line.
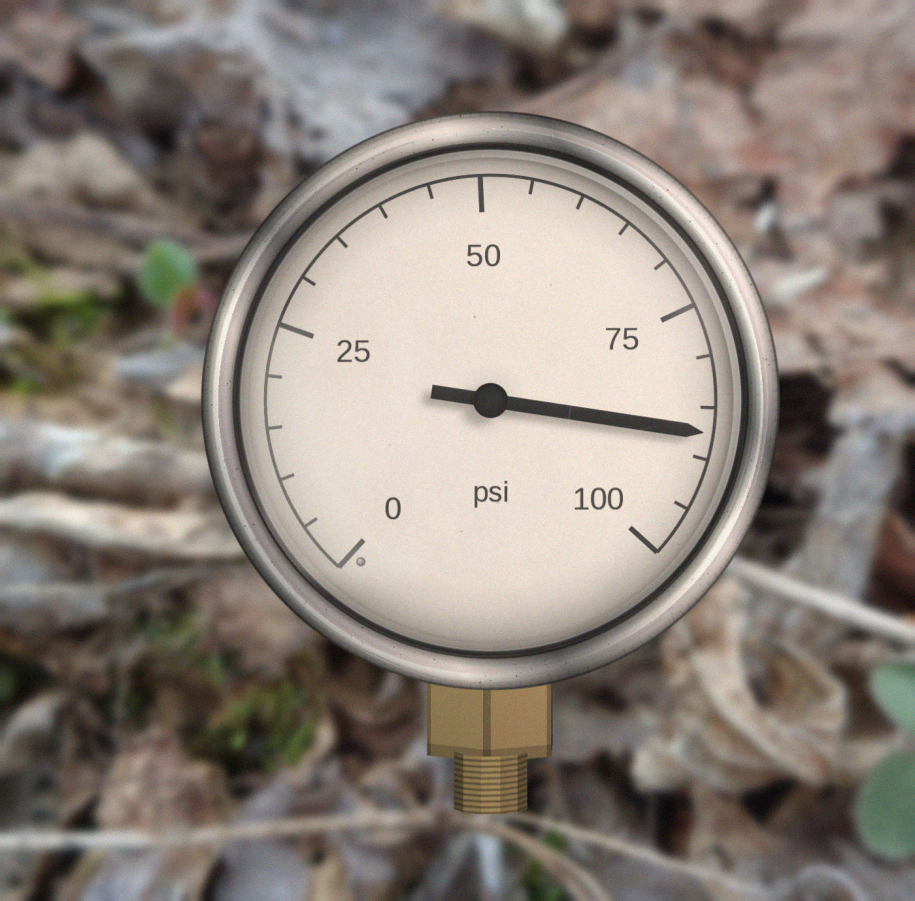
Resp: 87.5 psi
